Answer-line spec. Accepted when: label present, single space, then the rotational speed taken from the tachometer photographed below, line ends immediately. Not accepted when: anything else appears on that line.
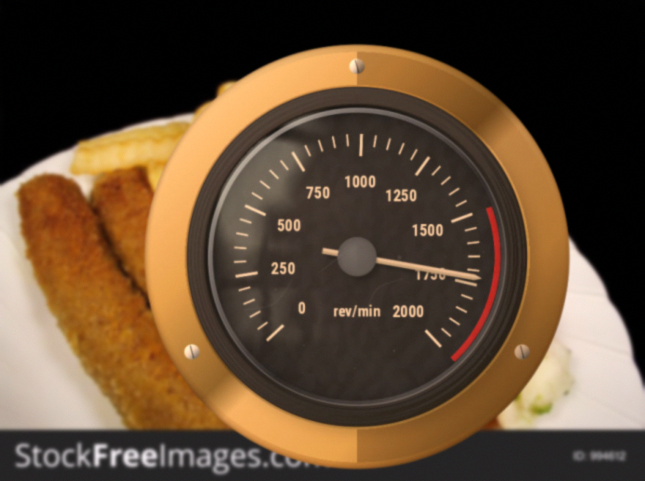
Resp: 1725 rpm
